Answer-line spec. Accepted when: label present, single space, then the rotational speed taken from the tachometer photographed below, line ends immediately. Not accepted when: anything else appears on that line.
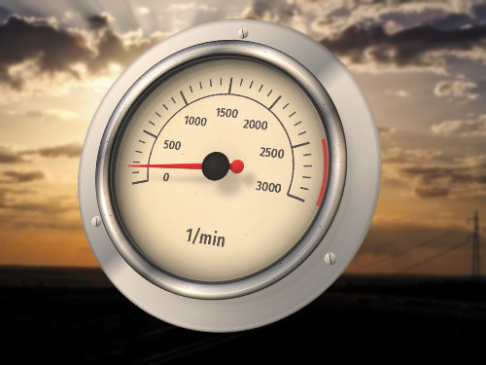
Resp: 150 rpm
